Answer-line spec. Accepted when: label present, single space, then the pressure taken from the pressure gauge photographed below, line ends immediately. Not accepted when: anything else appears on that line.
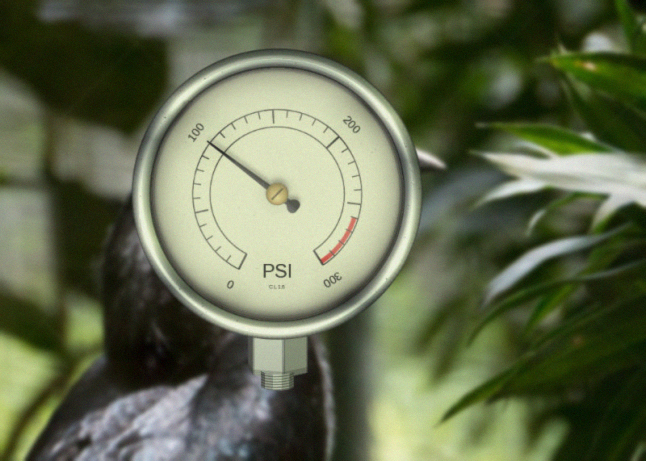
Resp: 100 psi
